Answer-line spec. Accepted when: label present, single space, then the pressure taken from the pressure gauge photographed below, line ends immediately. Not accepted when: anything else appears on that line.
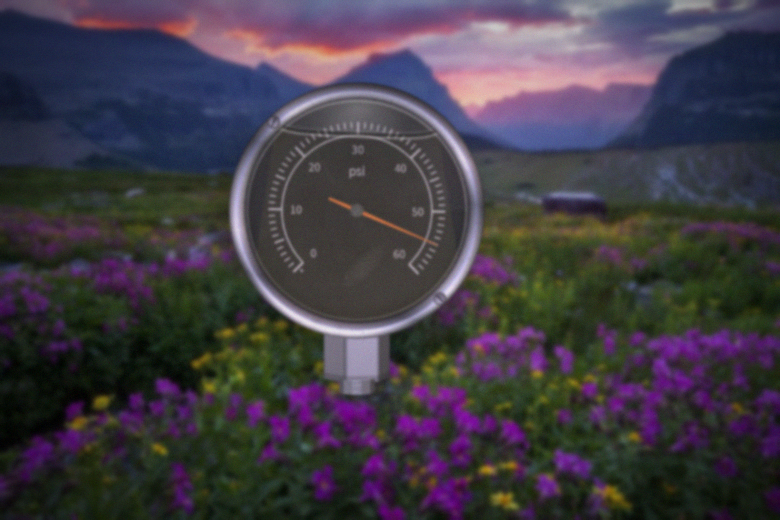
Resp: 55 psi
